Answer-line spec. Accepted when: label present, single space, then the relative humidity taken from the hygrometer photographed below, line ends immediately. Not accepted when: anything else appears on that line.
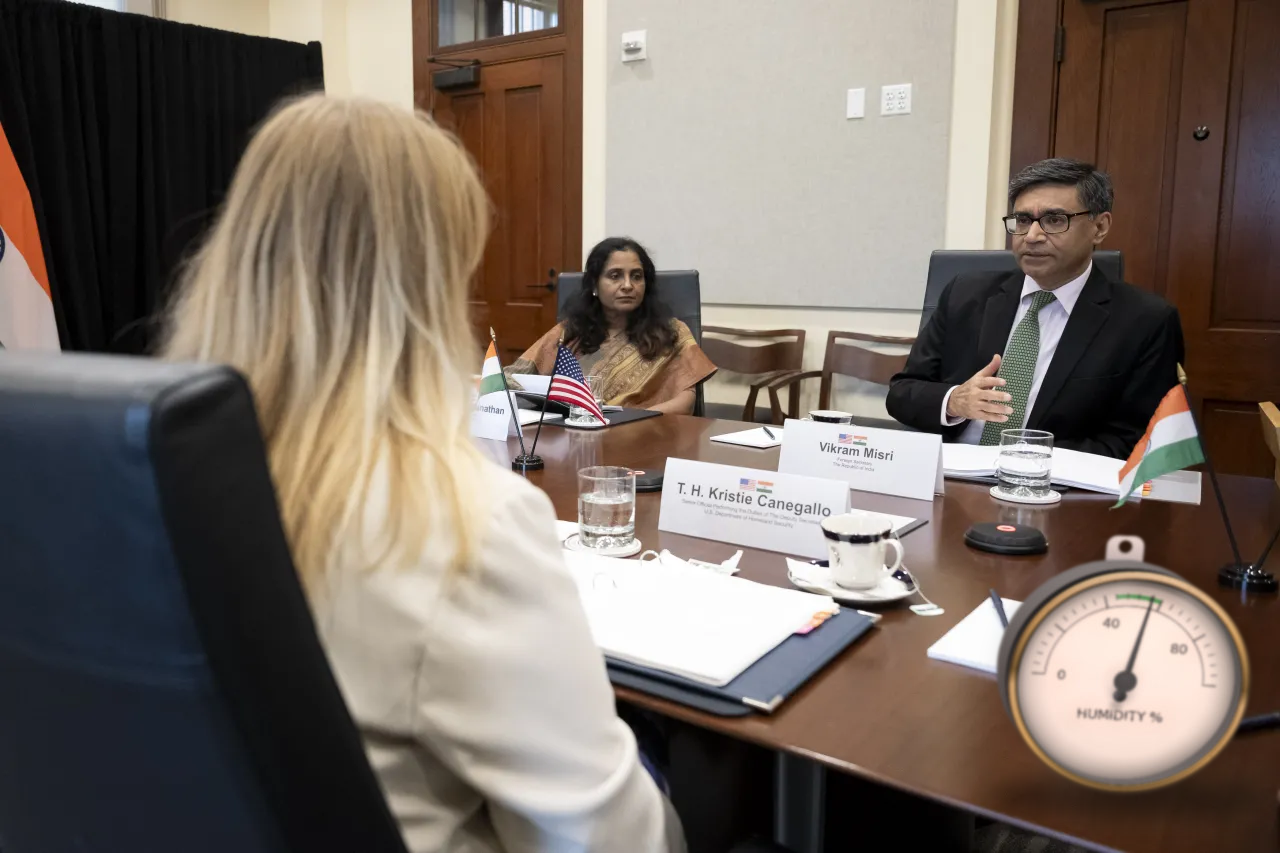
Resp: 56 %
